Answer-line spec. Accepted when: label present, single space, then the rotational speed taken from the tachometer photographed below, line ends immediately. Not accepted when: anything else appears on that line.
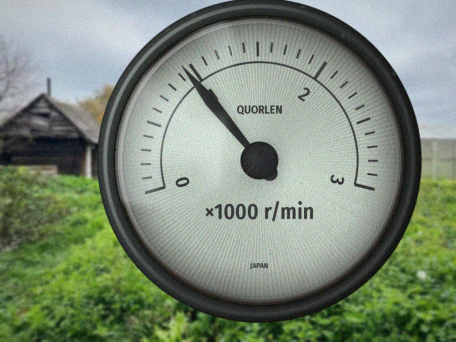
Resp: 950 rpm
